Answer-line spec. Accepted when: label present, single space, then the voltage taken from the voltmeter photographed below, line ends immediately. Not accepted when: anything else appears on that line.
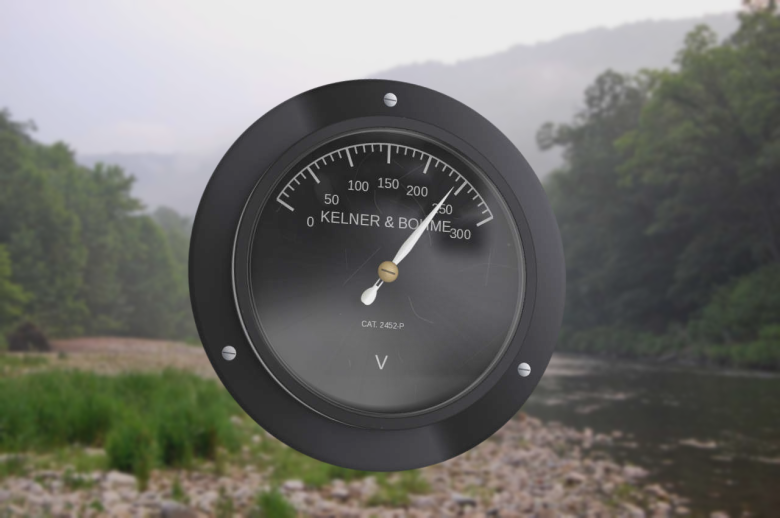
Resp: 240 V
